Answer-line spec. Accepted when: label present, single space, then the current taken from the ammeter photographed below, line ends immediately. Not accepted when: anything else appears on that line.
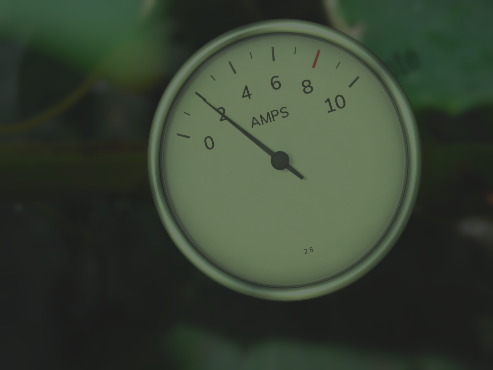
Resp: 2 A
